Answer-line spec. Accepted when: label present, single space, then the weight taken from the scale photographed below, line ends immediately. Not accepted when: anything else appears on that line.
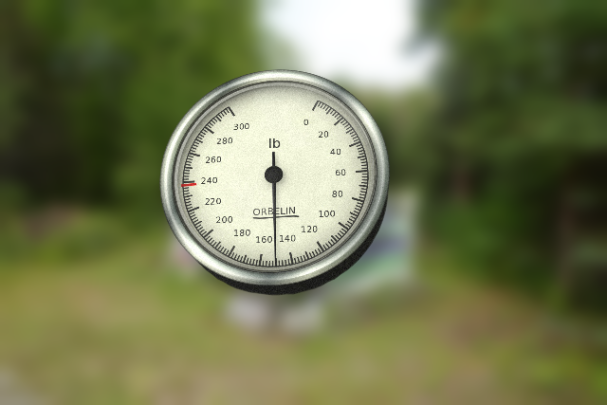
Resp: 150 lb
